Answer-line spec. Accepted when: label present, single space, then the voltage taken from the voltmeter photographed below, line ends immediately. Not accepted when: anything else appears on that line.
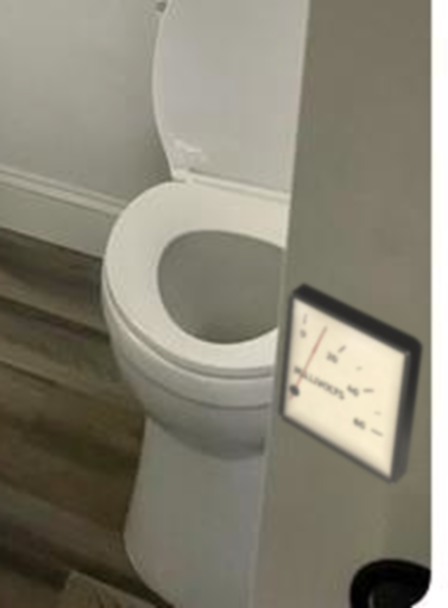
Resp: 10 mV
